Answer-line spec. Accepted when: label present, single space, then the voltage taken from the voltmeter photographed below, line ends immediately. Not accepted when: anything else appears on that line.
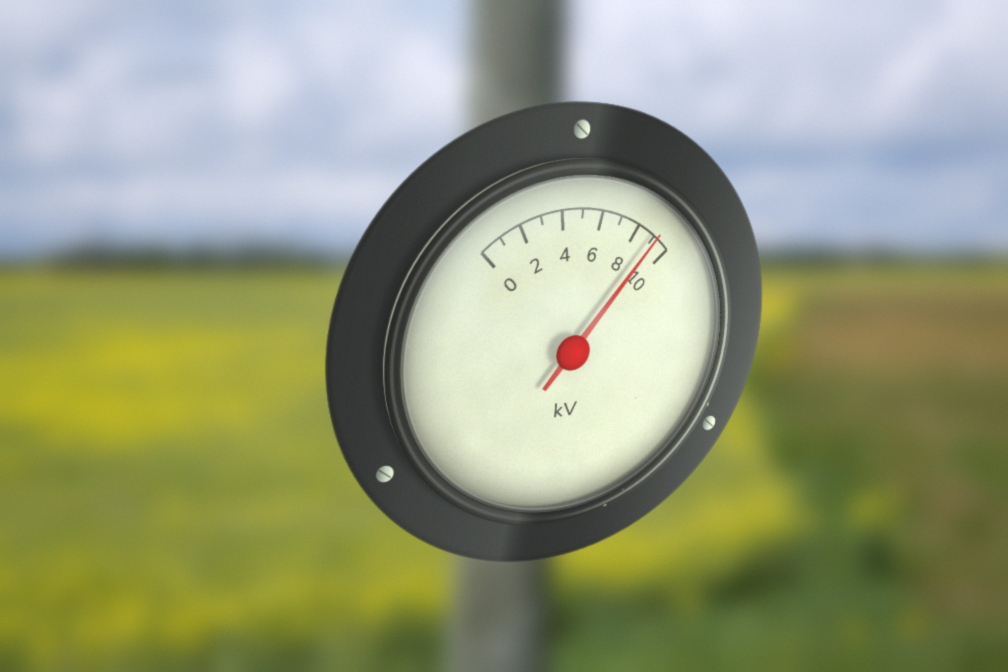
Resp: 9 kV
